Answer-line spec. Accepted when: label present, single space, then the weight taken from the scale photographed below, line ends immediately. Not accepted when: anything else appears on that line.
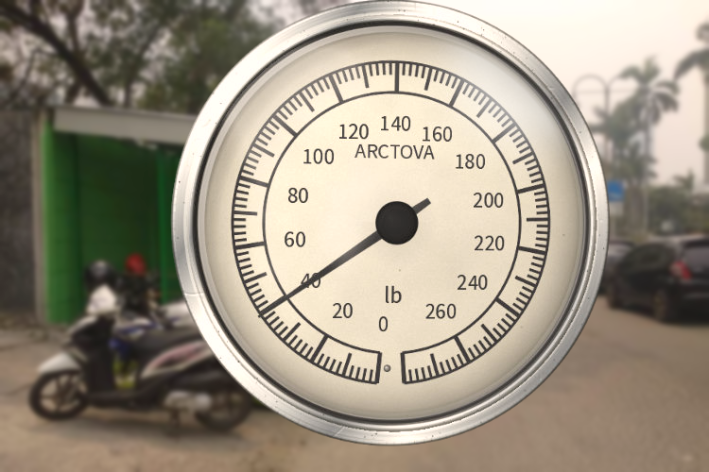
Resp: 40 lb
